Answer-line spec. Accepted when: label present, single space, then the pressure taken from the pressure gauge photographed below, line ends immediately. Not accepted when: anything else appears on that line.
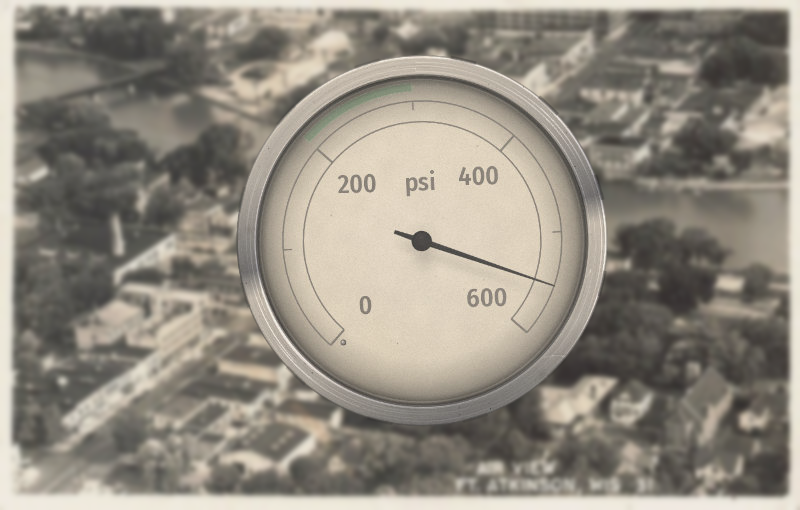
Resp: 550 psi
